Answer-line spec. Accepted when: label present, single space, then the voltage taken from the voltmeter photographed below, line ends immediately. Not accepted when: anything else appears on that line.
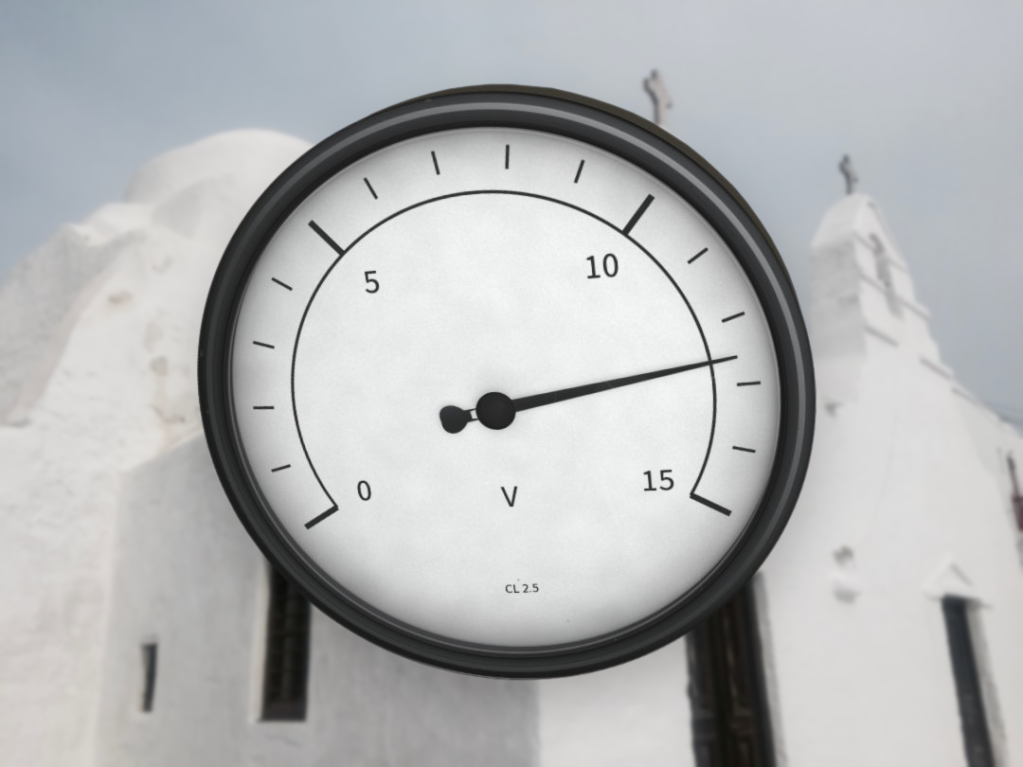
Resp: 12.5 V
